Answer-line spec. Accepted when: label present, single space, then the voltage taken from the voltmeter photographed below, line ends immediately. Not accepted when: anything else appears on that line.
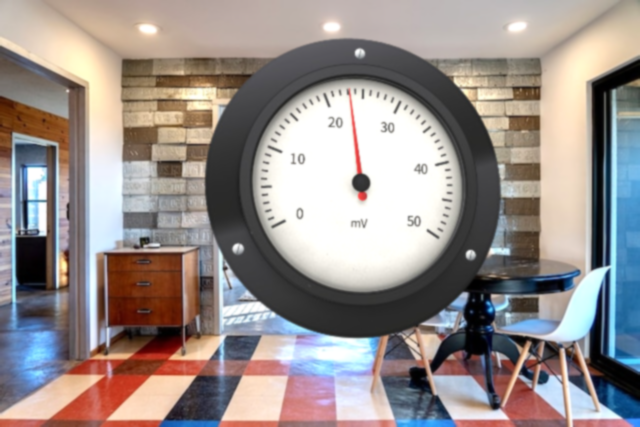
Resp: 23 mV
